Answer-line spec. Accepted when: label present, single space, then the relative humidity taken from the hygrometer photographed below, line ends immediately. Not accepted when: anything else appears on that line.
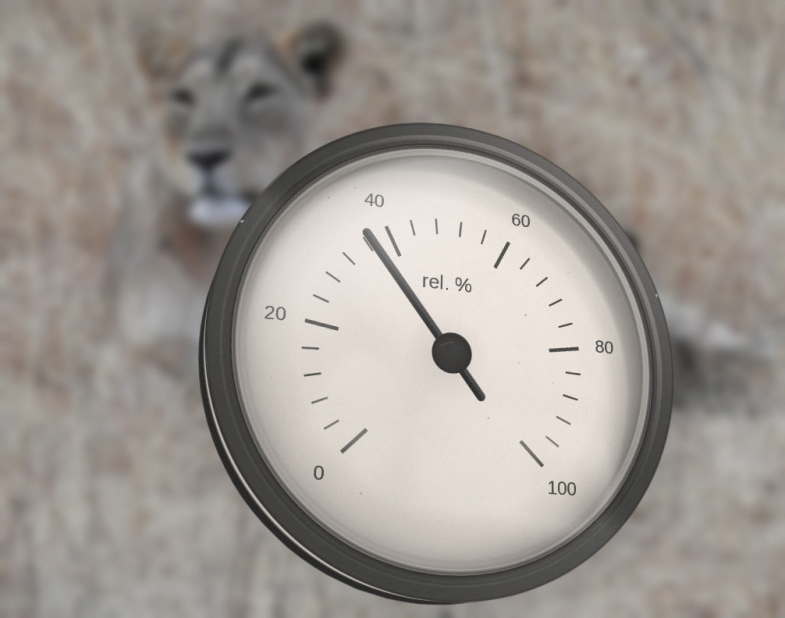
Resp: 36 %
